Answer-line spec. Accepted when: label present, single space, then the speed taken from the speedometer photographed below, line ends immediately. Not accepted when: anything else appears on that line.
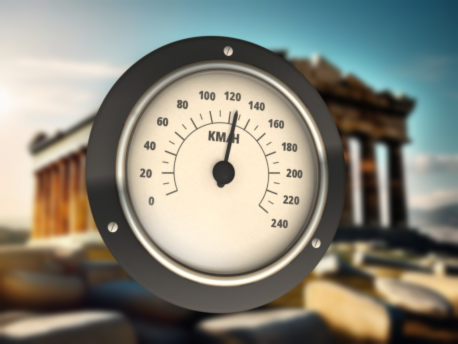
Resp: 125 km/h
